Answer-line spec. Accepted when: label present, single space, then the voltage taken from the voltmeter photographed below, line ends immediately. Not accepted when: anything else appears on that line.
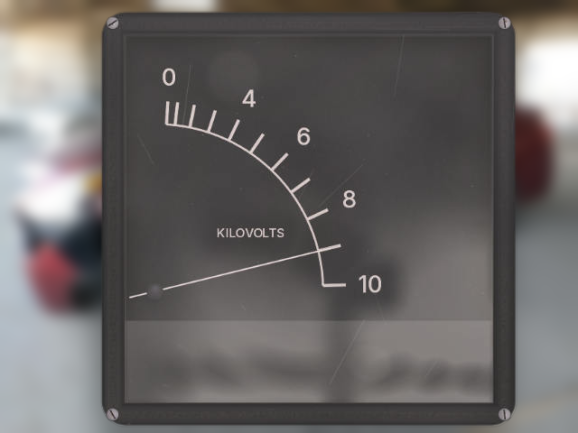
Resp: 9 kV
